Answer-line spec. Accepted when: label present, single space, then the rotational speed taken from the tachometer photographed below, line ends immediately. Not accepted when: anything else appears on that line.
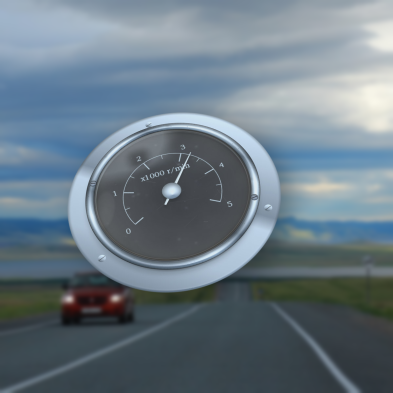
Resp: 3250 rpm
